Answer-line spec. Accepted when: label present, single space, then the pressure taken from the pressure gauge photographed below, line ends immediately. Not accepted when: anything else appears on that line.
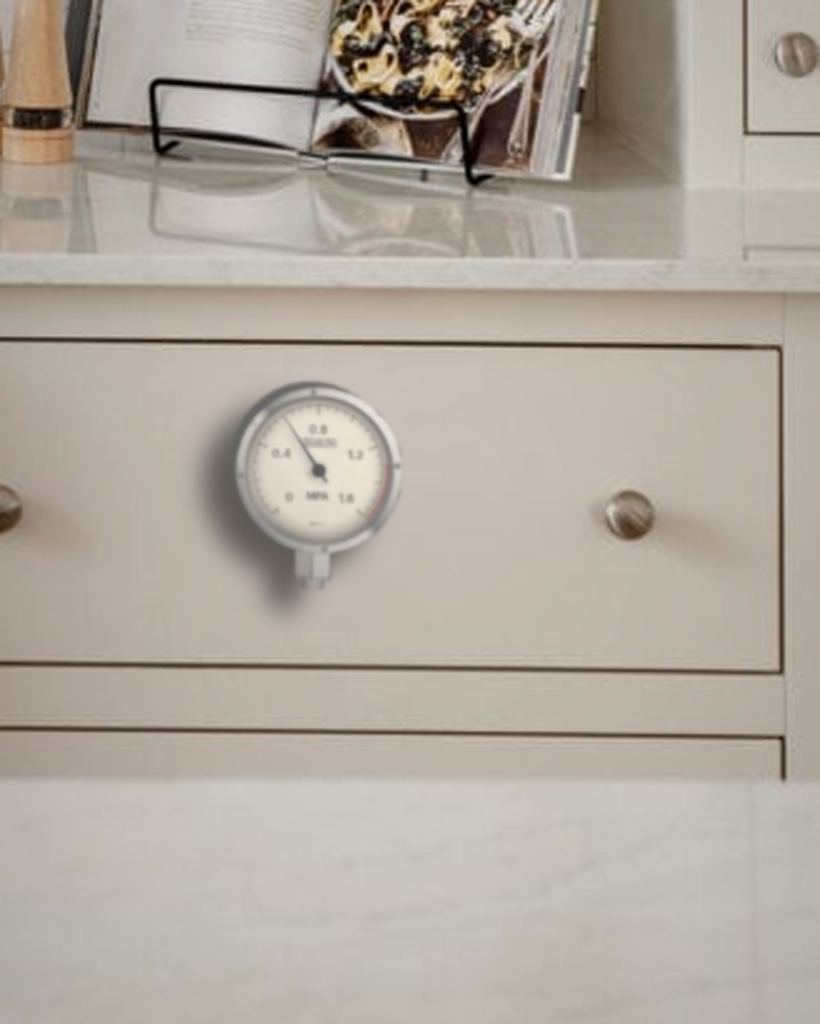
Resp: 0.6 MPa
